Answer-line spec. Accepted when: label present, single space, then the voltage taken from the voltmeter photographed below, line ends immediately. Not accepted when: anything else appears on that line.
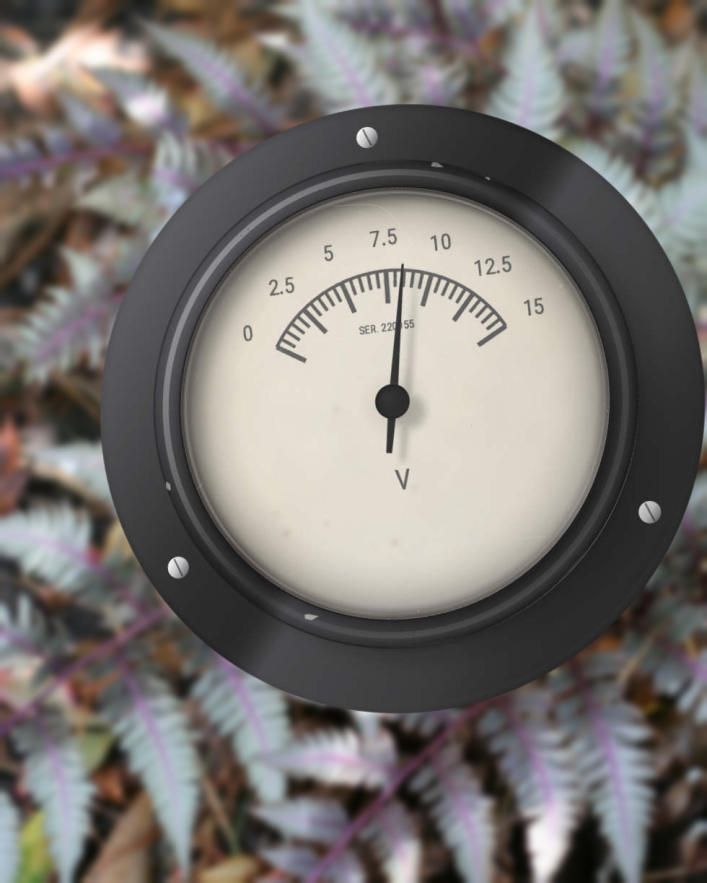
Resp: 8.5 V
